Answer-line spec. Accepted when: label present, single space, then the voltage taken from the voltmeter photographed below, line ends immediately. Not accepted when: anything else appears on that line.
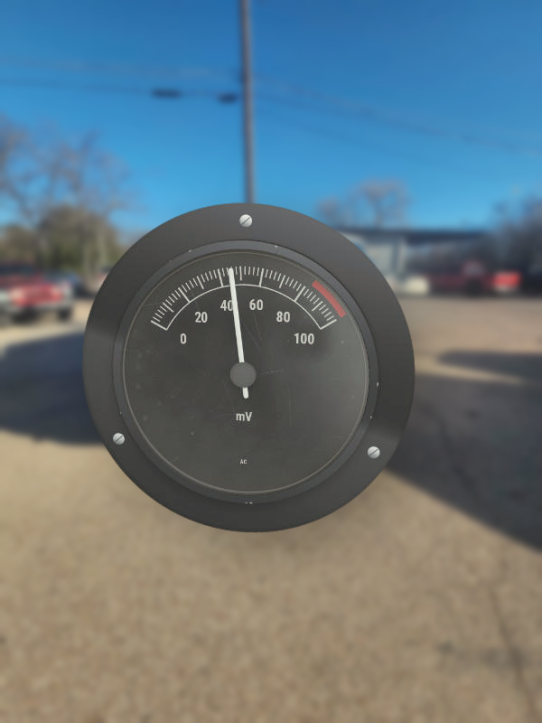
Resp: 46 mV
